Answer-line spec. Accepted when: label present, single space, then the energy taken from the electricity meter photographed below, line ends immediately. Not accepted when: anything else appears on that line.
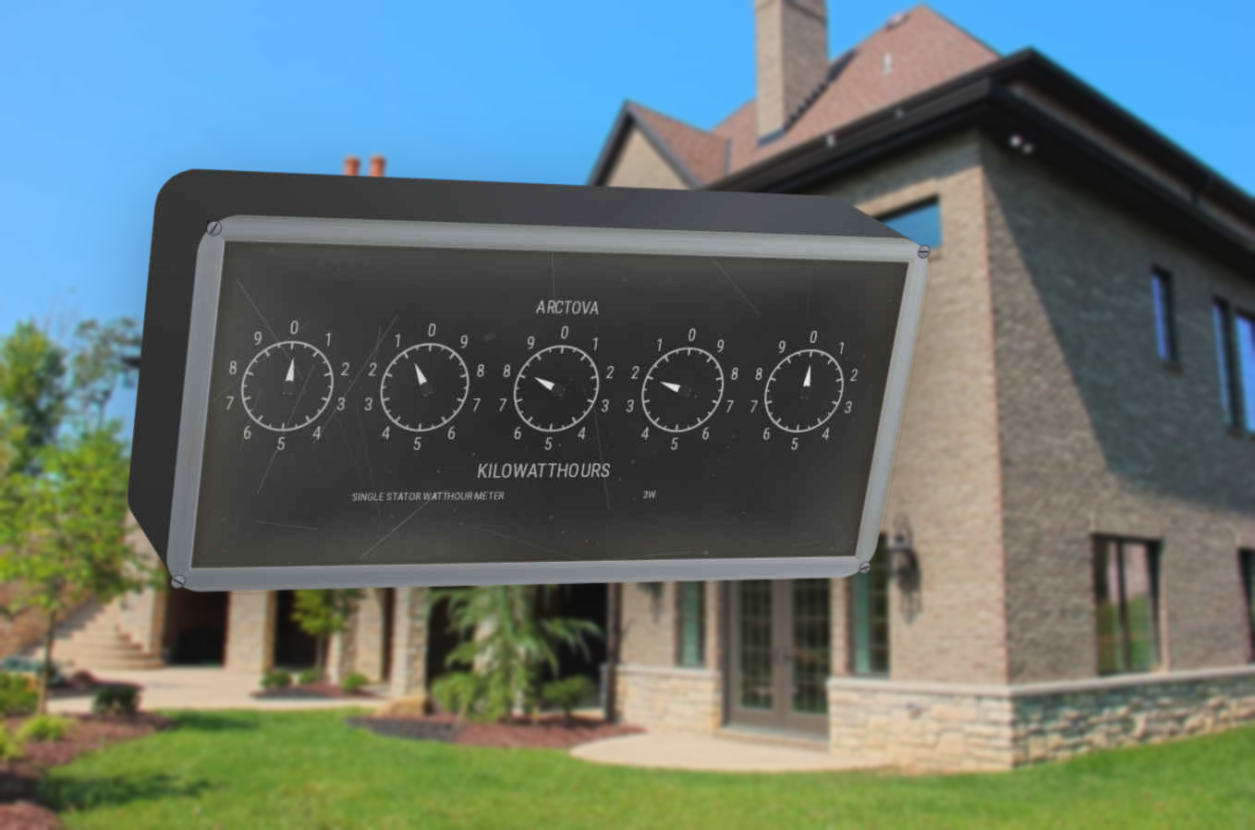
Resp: 820 kWh
